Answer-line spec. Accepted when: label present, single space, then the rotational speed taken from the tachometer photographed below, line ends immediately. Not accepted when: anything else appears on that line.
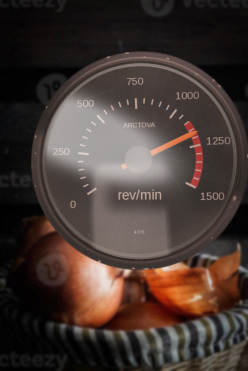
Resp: 1175 rpm
